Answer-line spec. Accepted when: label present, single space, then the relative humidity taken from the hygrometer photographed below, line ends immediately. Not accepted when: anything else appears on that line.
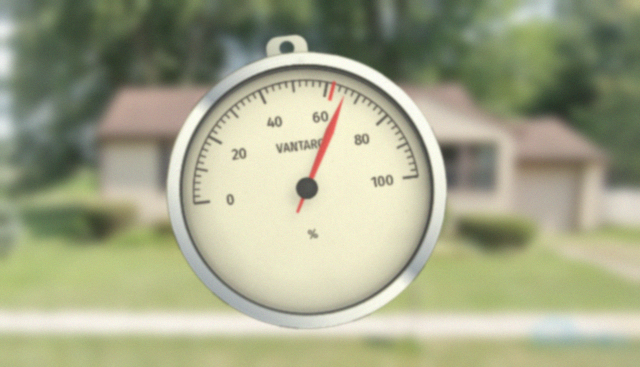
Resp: 66 %
